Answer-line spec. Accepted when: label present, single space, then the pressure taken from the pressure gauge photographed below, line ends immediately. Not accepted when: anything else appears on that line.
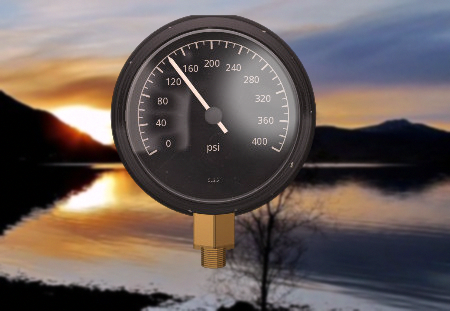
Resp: 140 psi
